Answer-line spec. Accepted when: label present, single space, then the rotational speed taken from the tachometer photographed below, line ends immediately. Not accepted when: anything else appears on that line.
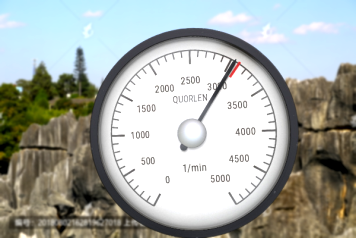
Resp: 3050 rpm
